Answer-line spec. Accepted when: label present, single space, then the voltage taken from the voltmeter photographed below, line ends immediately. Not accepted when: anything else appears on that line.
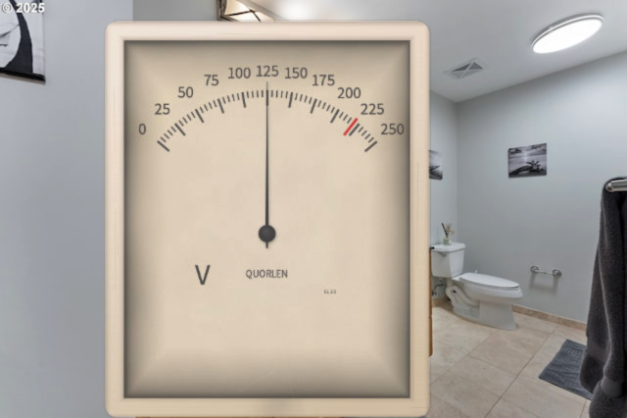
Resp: 125 V
